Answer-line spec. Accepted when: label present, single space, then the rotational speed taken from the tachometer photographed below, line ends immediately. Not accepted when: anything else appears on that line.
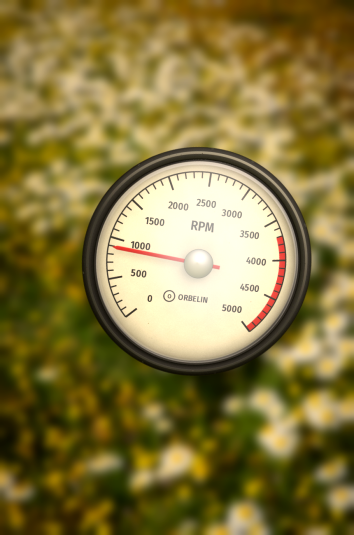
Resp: 900 rpm
